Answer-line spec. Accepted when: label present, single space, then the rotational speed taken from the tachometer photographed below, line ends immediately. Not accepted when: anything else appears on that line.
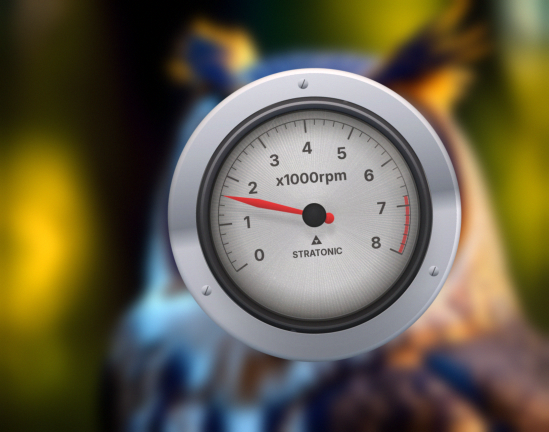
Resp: 1600 rpm
